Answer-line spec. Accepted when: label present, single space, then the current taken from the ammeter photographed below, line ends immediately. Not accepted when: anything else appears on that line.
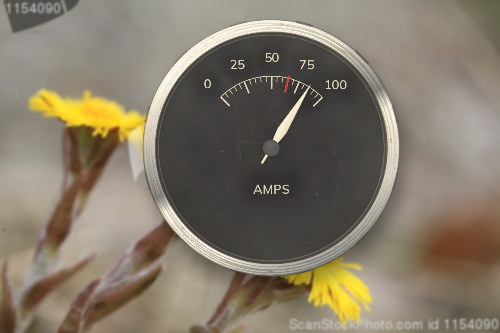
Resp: 85 A
